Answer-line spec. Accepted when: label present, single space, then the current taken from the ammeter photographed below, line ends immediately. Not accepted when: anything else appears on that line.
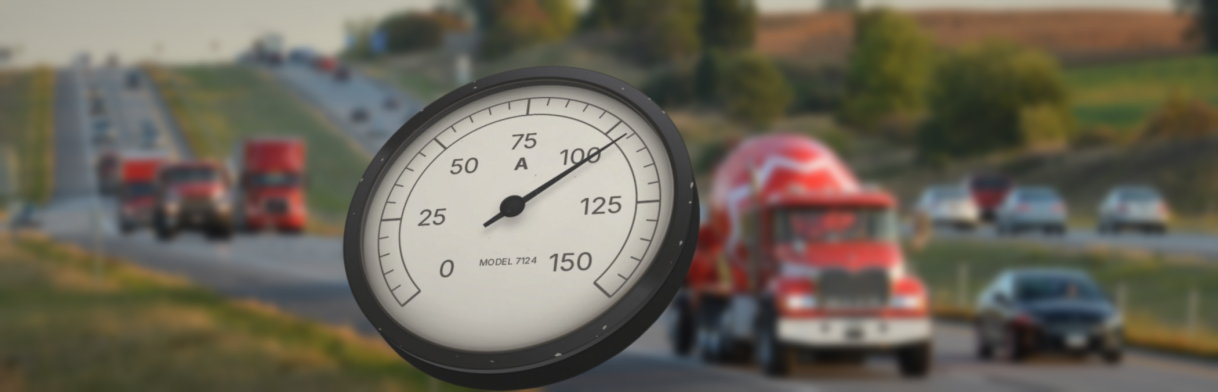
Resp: 105 A
